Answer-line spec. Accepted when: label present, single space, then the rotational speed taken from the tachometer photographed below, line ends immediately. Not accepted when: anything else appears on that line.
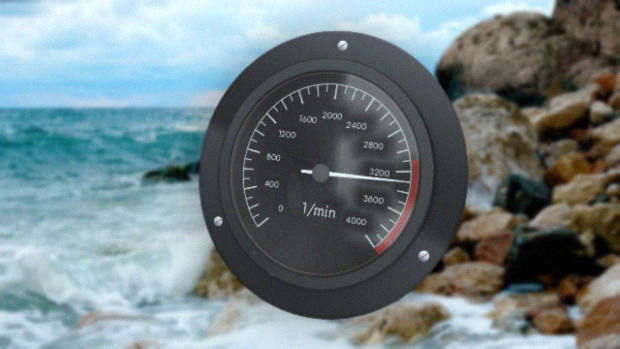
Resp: 3300 rpm
